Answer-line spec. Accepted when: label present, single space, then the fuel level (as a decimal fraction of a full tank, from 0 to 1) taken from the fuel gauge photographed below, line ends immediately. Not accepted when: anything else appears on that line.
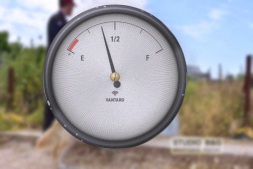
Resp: 0.375
